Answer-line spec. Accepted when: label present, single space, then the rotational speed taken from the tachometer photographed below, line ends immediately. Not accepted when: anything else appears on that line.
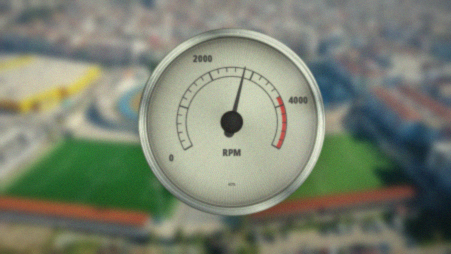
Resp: 2800 rpm
